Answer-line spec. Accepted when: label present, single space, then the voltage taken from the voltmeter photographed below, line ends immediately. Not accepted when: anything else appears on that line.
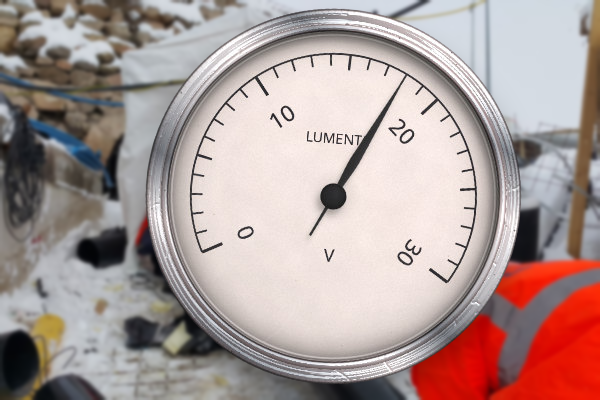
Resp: 18 V
